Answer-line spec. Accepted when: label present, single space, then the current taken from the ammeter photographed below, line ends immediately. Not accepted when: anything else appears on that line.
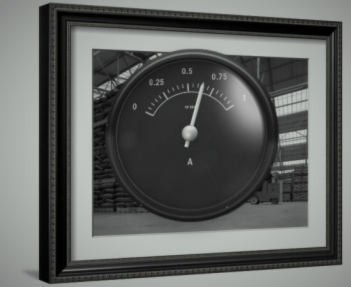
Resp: 0.65 A
